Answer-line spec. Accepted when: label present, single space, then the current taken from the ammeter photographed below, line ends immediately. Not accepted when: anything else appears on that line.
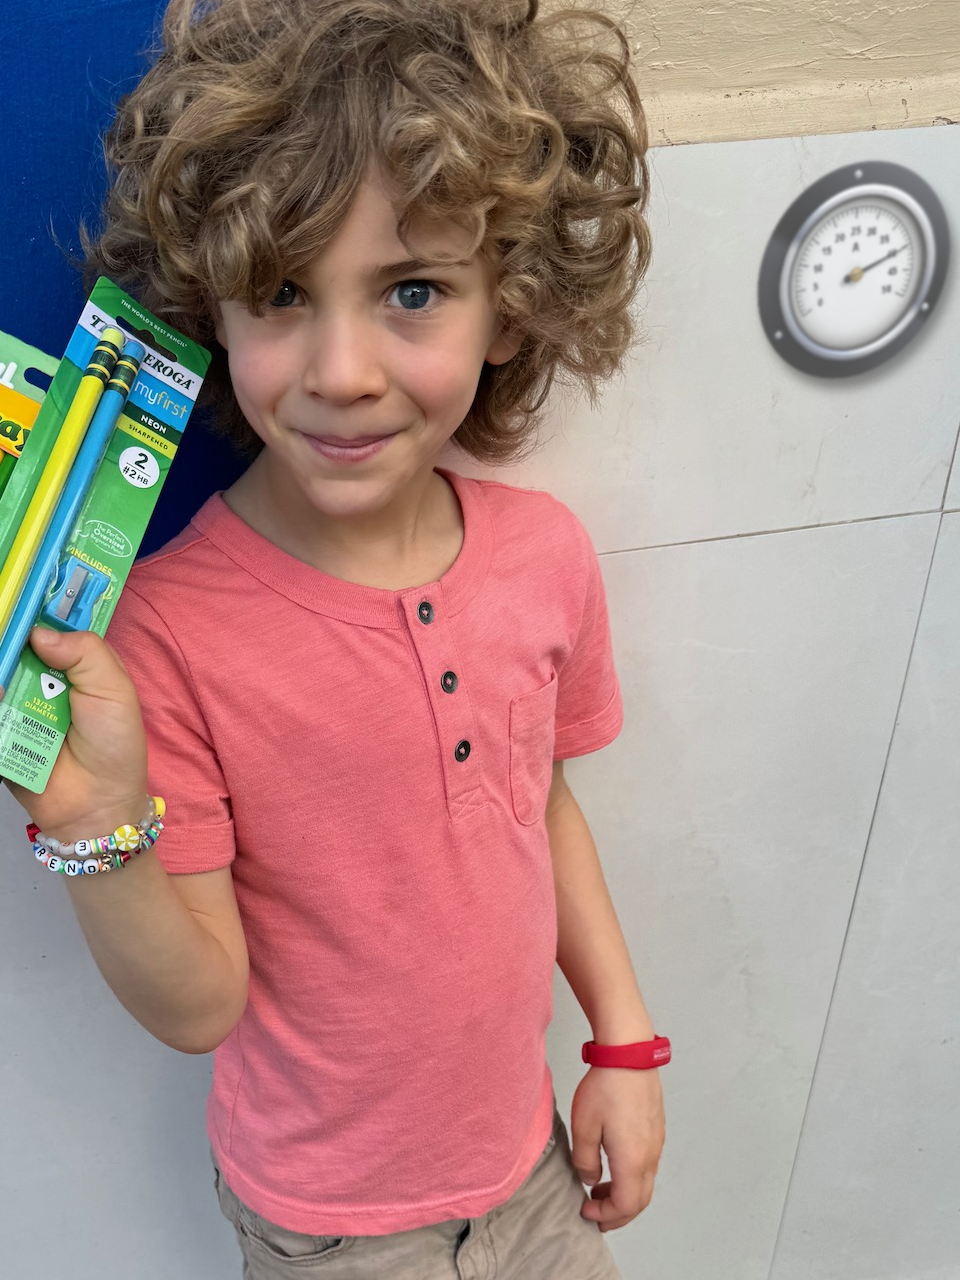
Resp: 40 A
